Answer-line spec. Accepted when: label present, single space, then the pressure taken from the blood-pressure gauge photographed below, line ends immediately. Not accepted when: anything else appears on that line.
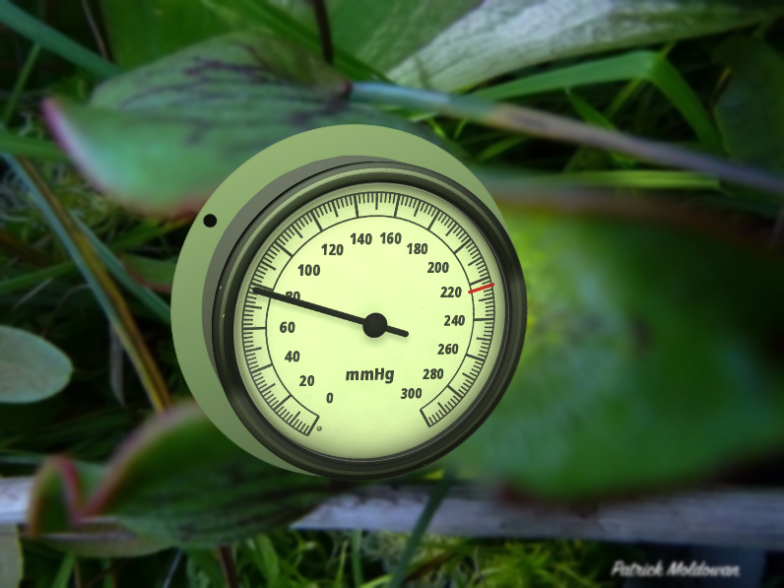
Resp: 78 mmHg
